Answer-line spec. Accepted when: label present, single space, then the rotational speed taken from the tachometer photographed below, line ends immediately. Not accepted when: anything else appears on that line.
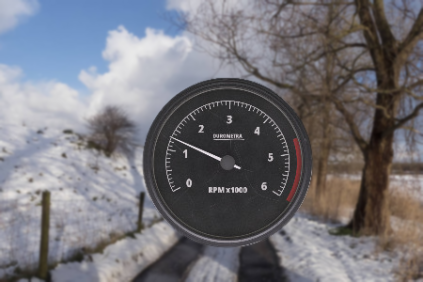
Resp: 1300 rpm
